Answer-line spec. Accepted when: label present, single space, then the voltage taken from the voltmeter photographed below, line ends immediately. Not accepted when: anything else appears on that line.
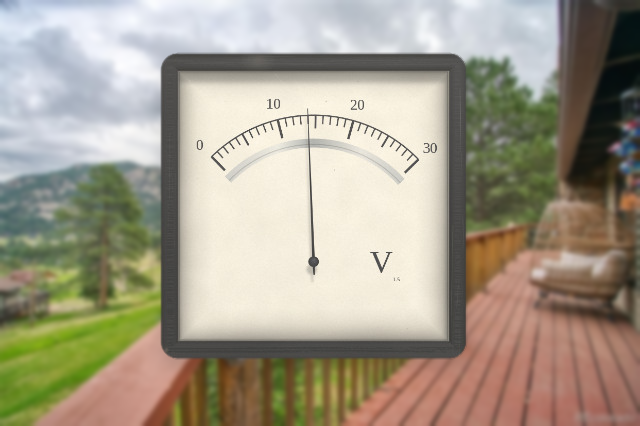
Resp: 14 V
